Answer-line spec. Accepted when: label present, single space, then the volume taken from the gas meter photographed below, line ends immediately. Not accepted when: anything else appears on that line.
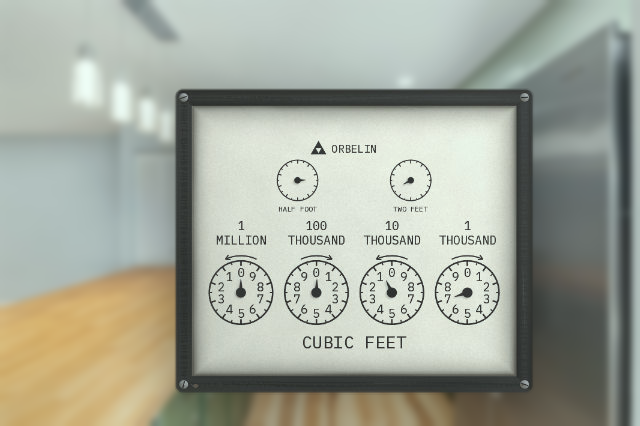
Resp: 700 ft³
